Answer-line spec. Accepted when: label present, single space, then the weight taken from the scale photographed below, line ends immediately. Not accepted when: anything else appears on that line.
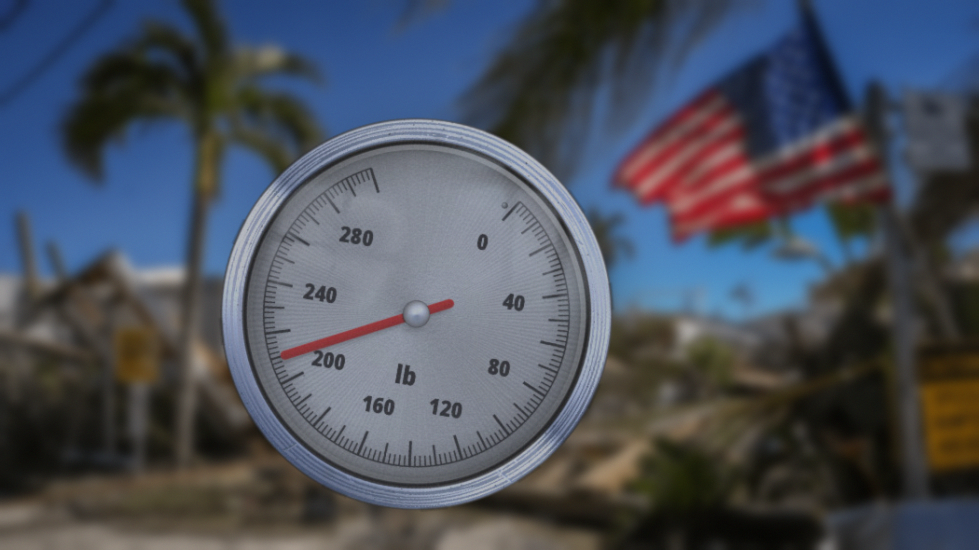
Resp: 210 lb
